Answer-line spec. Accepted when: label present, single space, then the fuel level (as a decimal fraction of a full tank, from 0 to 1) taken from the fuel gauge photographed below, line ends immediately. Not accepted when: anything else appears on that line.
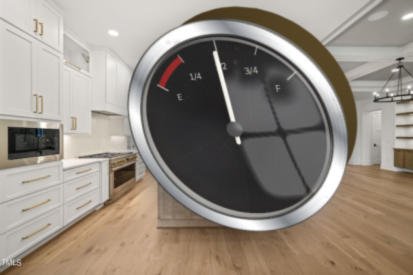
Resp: 0.5
